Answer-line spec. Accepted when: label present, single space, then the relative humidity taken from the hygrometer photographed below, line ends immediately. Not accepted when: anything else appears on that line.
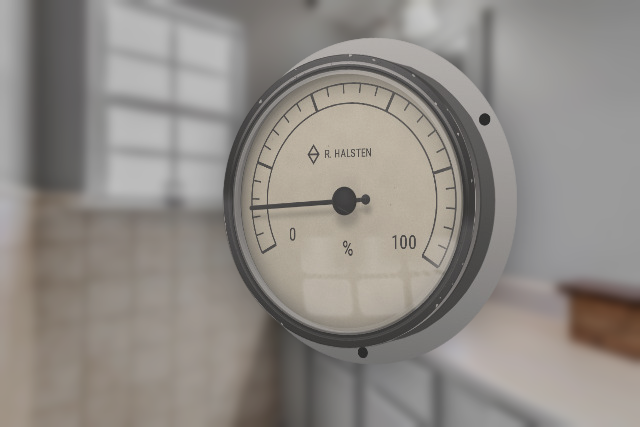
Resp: 10 %
